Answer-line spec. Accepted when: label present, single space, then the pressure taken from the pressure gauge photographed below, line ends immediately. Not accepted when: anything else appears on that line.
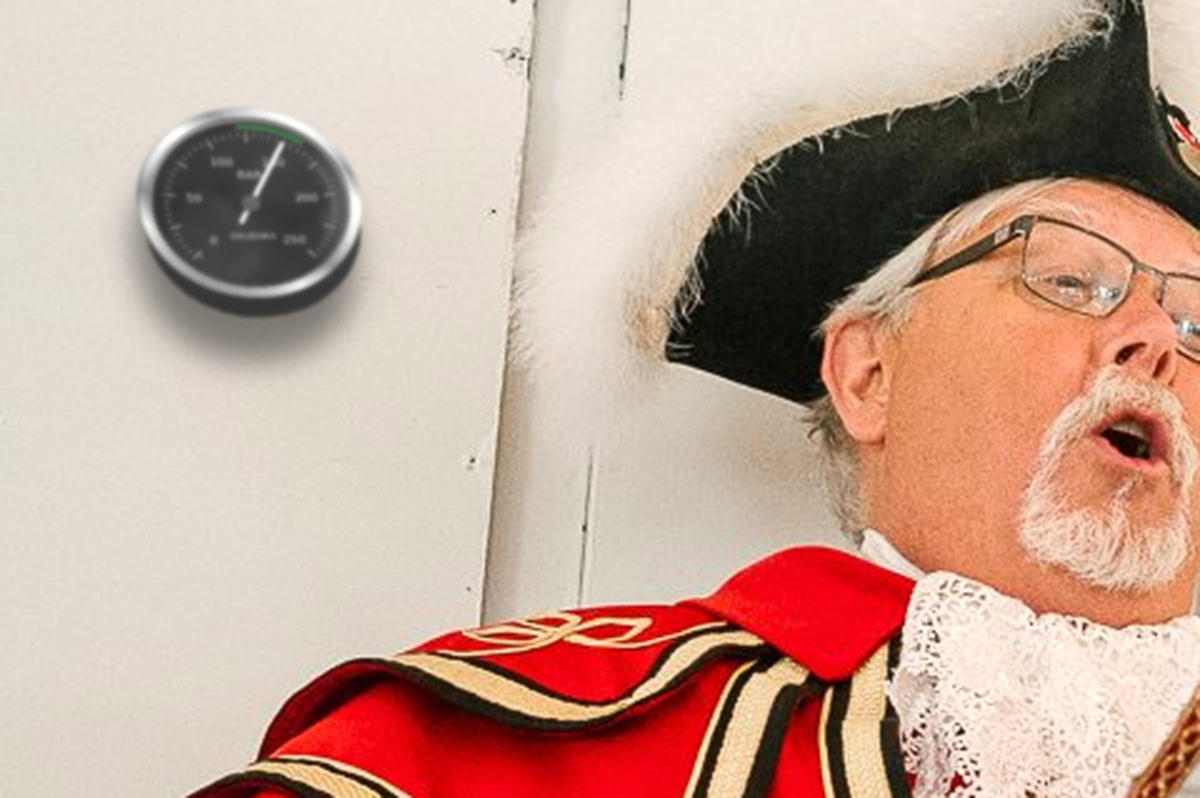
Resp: 150 bar
